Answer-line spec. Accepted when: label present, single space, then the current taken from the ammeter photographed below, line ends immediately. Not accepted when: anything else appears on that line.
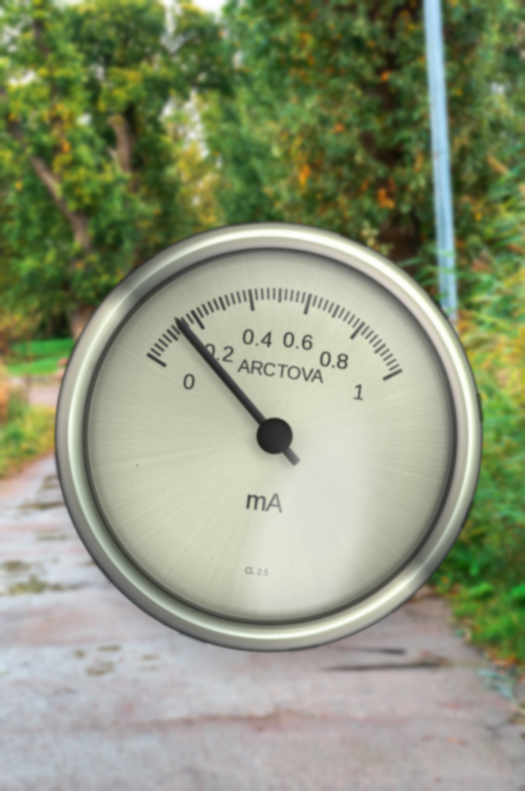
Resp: 0.14 mA
